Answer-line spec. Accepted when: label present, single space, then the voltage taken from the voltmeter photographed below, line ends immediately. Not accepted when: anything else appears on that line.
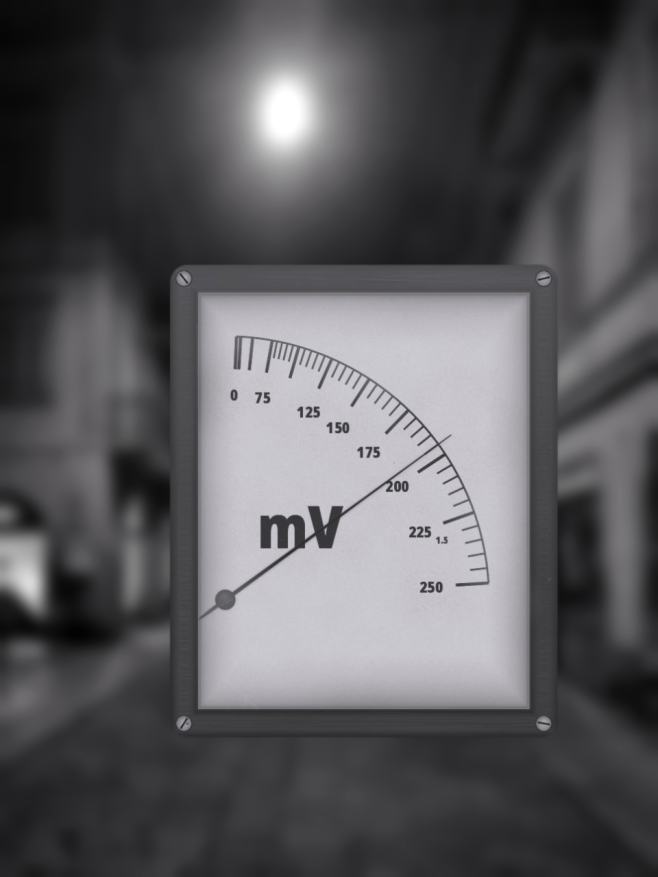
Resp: 195 mV
